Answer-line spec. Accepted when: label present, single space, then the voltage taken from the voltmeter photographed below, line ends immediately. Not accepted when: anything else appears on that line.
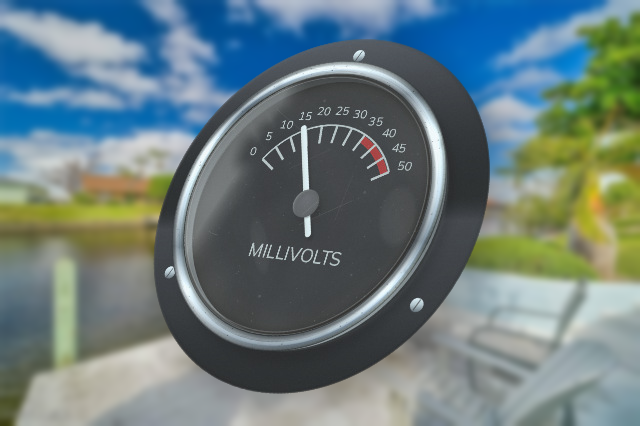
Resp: 15 mV
